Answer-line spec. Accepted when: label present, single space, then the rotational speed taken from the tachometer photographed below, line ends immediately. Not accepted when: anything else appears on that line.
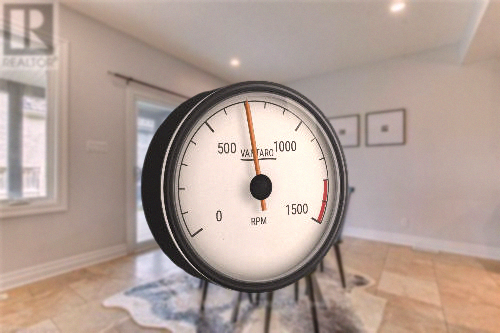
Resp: 700 rpm
